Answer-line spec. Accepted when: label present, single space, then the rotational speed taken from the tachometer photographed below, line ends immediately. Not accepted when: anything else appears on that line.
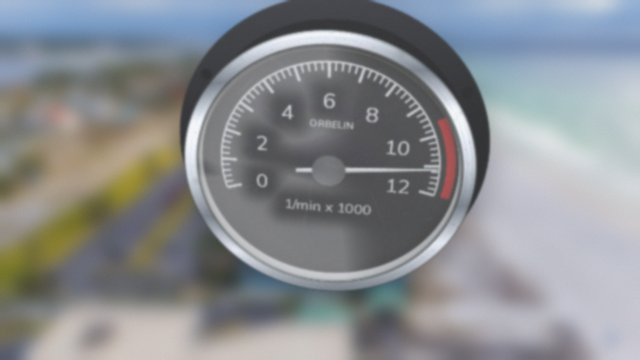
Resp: 11000 rpm
